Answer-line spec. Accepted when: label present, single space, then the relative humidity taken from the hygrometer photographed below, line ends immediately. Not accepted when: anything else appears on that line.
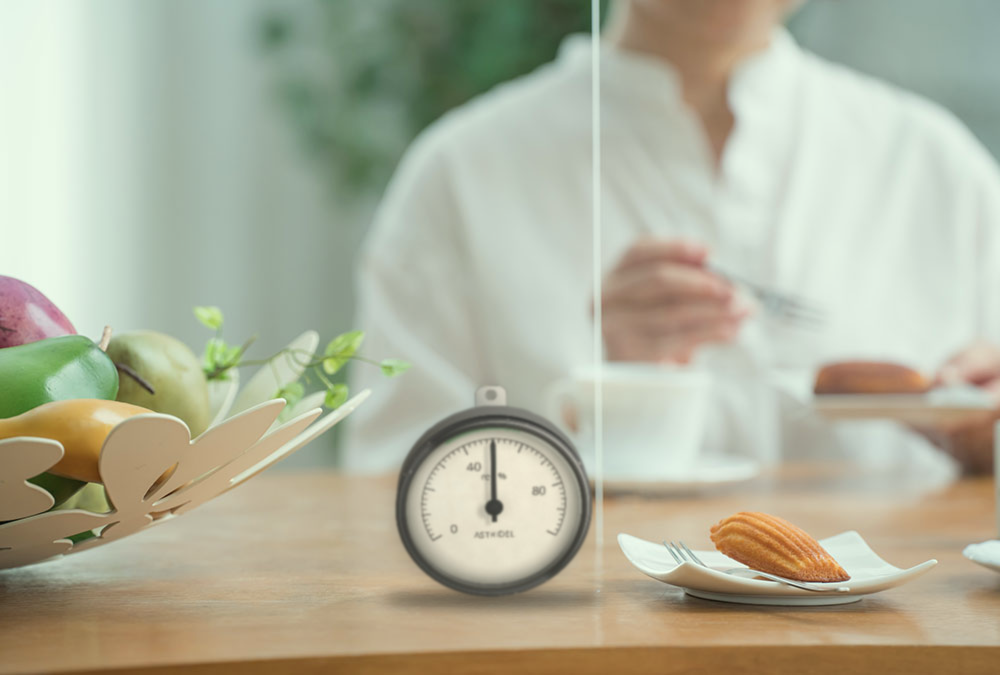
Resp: 50 %
